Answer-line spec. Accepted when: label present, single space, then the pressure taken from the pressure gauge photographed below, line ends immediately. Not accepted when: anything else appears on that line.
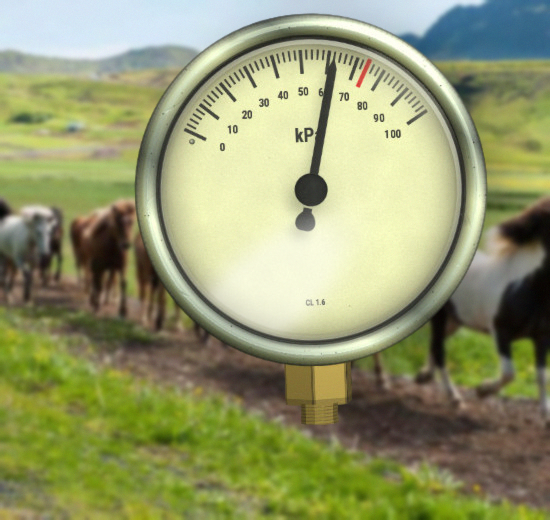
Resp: 62 kPa
